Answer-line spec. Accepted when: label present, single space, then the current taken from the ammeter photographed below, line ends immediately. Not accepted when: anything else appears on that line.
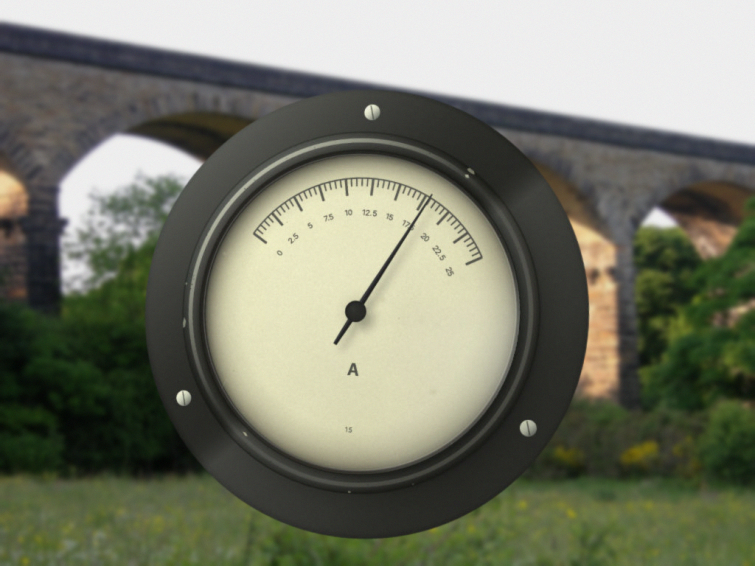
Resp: 18 A
